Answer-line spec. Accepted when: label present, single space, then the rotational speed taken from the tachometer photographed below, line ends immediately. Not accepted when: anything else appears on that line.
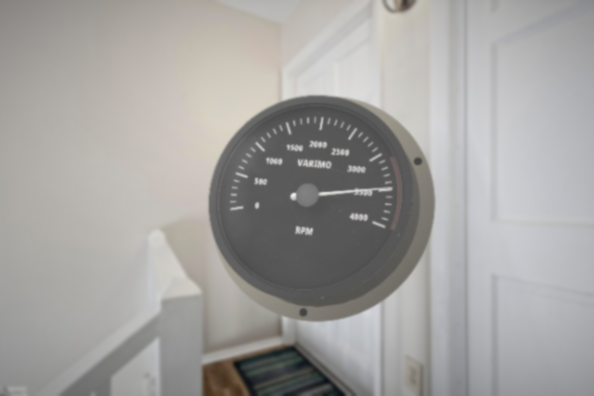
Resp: 3500 rpm
